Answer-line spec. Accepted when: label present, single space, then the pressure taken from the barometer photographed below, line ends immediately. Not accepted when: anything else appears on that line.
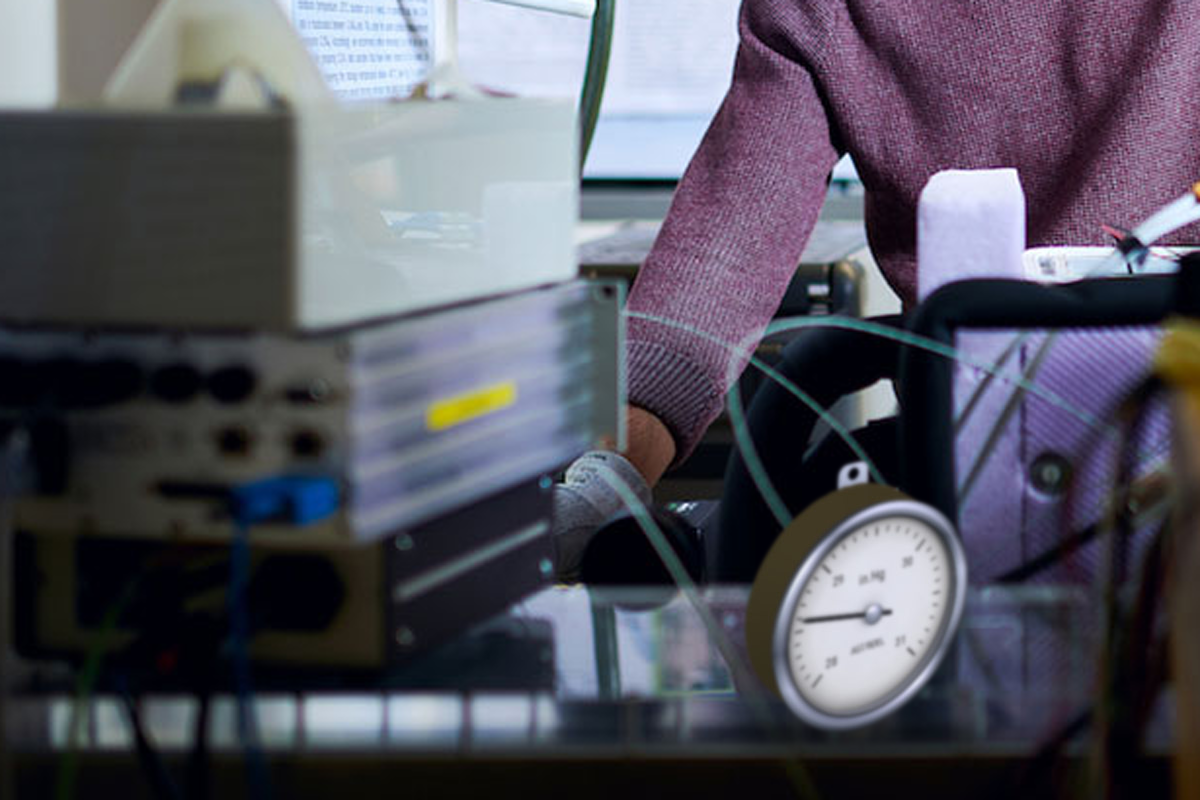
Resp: 28.6 inHg
